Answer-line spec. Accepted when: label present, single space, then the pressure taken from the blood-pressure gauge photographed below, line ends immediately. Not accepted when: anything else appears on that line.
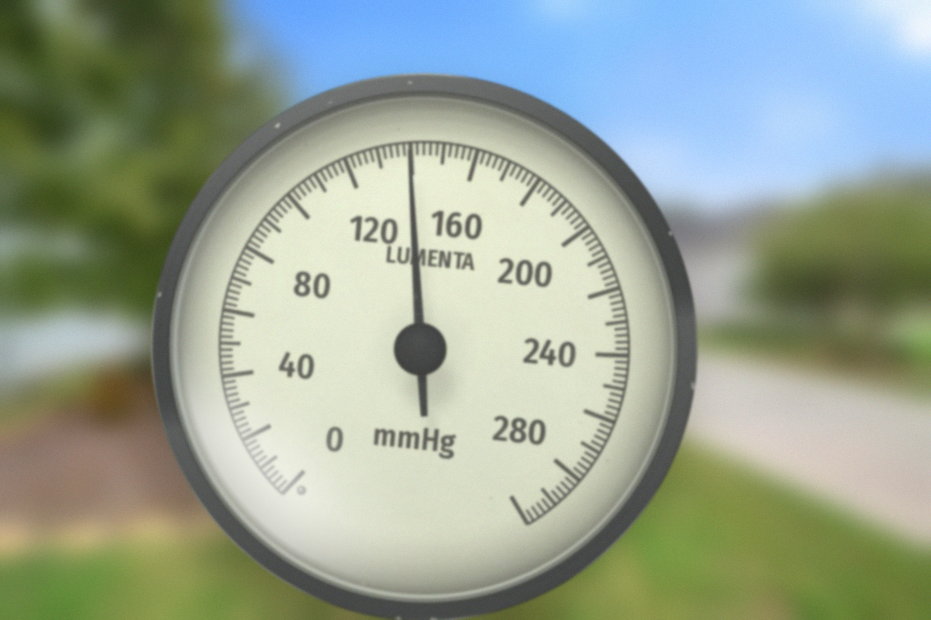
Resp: 140 mmHg
